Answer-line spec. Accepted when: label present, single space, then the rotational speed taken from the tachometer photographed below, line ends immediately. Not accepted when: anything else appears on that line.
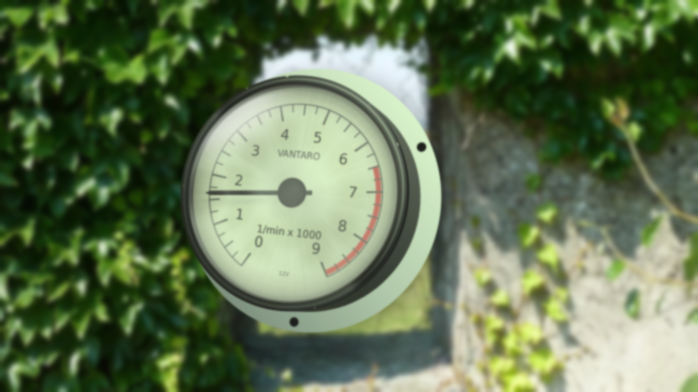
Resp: 1625 rpm
